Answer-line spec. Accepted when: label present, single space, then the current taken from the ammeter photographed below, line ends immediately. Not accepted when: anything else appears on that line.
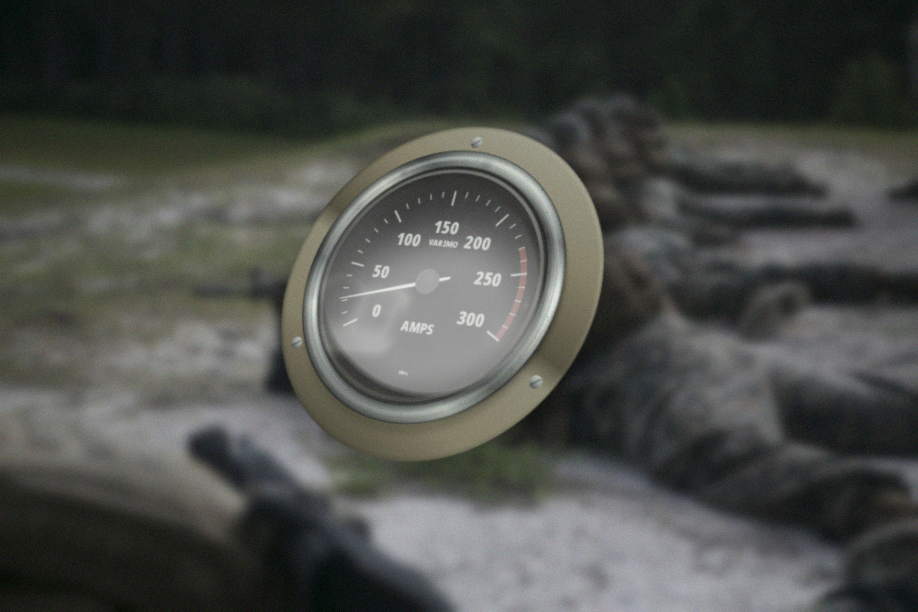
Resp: 20 A
